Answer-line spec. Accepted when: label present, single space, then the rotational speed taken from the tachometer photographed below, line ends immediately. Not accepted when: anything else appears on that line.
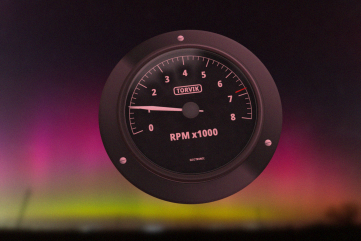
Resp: 1000 rpm
